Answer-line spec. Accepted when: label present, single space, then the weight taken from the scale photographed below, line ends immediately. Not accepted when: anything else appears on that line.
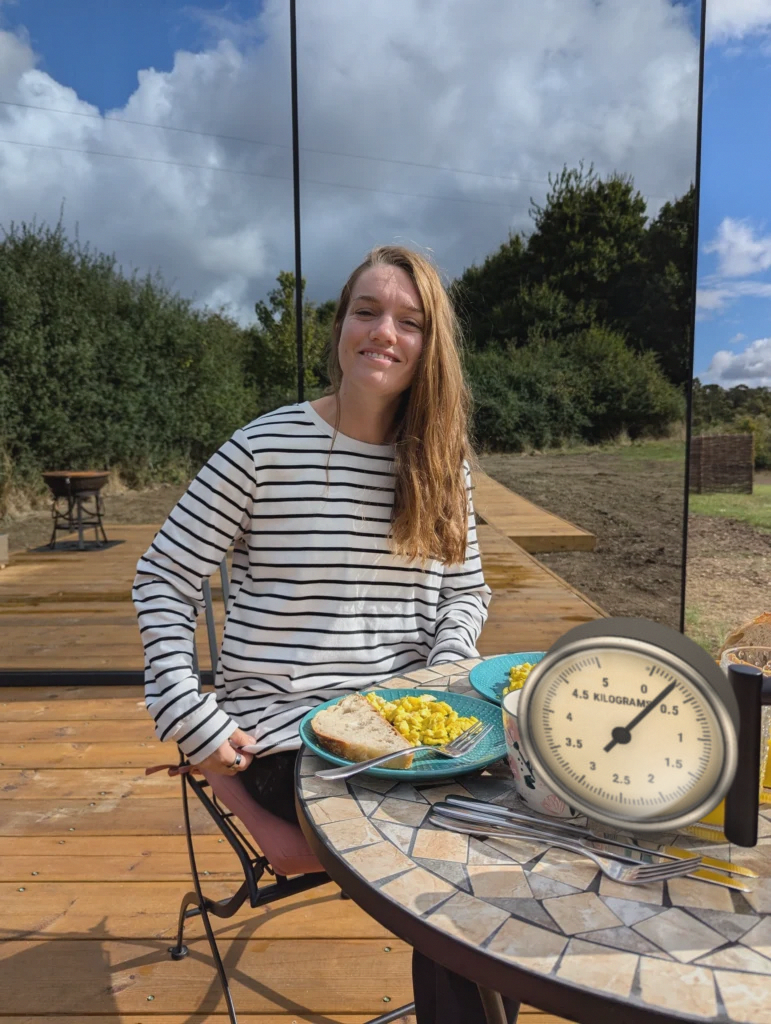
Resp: 0.25 kg
